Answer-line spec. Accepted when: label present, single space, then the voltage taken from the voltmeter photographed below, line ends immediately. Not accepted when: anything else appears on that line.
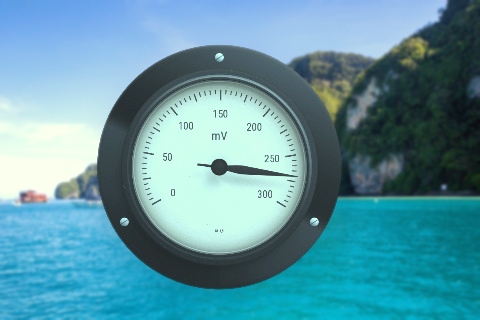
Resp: 270 mV
